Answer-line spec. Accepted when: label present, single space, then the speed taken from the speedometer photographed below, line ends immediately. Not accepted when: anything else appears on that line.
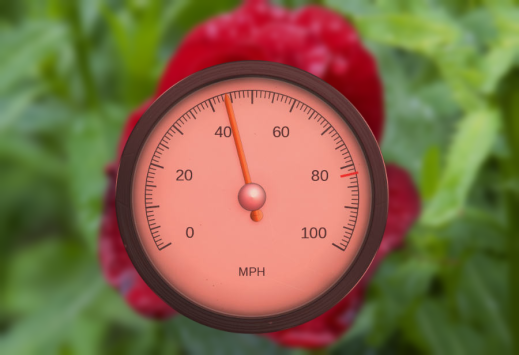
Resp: 44 mph
